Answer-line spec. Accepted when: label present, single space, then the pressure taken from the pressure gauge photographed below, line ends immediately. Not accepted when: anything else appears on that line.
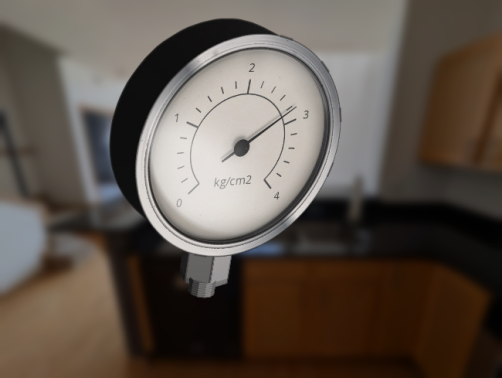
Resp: 2.8 kg/cm²
